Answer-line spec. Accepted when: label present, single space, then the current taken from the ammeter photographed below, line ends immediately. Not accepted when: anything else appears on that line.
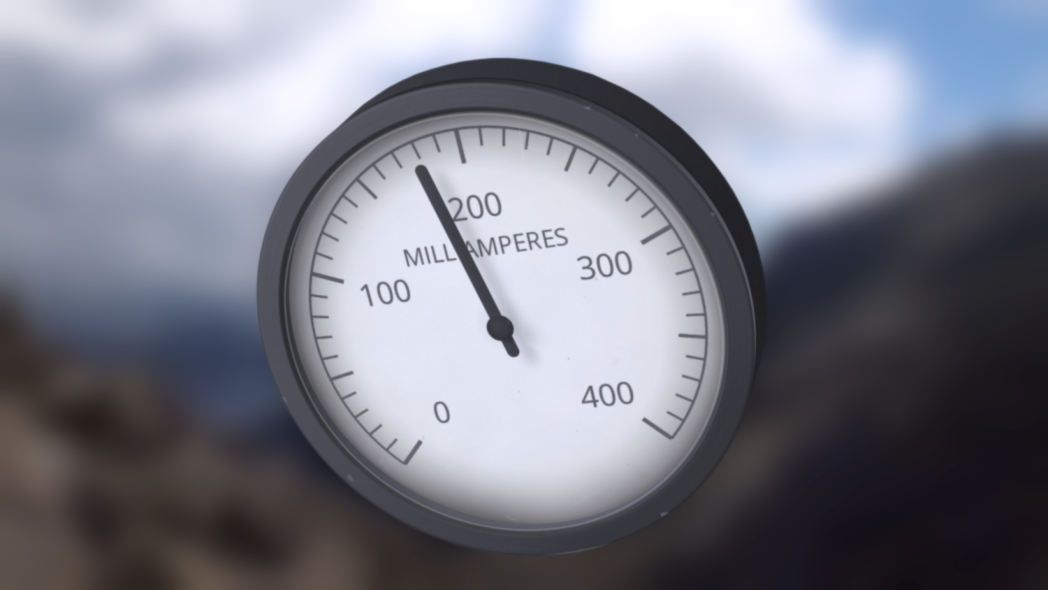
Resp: 180 mA
